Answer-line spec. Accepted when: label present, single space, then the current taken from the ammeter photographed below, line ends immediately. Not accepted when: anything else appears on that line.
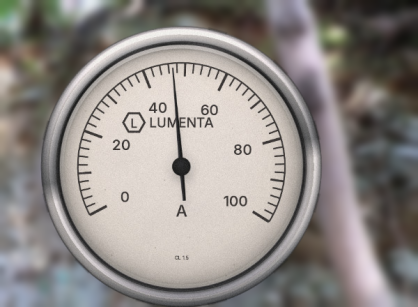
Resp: 47 A
